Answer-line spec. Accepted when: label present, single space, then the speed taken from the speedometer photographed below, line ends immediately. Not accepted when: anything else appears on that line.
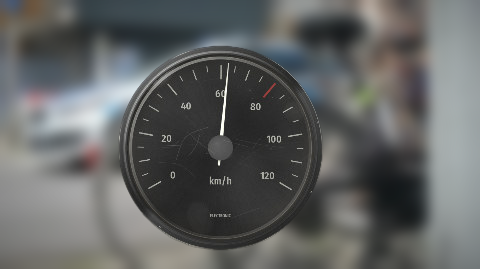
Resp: 62.5 km/h
